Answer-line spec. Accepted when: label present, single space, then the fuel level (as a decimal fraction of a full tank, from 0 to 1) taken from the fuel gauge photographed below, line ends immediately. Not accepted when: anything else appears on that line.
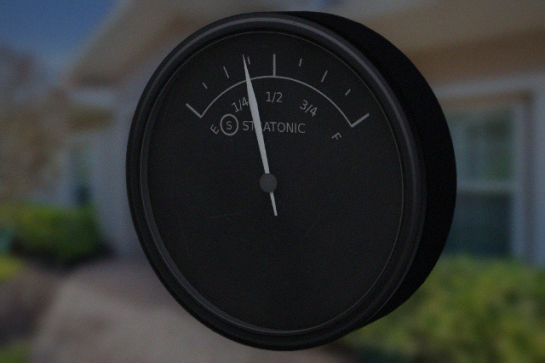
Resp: 0.375
